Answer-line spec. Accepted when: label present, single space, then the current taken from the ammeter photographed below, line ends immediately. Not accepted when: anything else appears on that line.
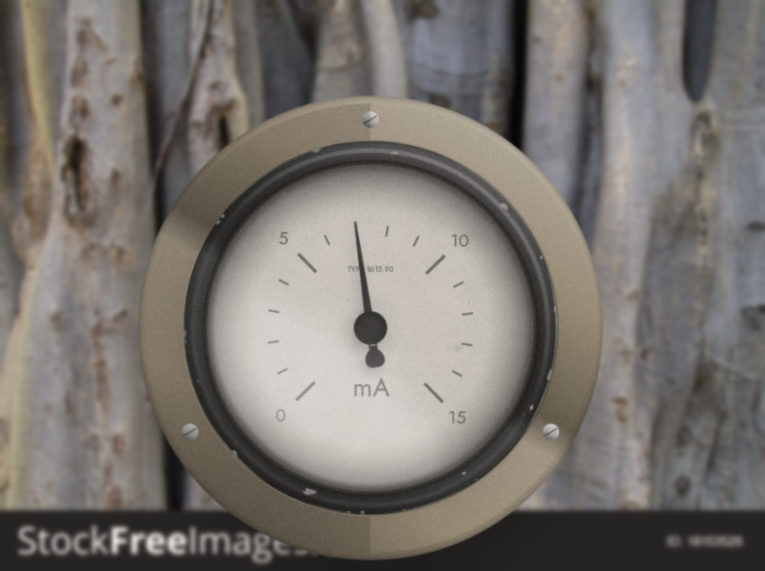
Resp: 7 mA
